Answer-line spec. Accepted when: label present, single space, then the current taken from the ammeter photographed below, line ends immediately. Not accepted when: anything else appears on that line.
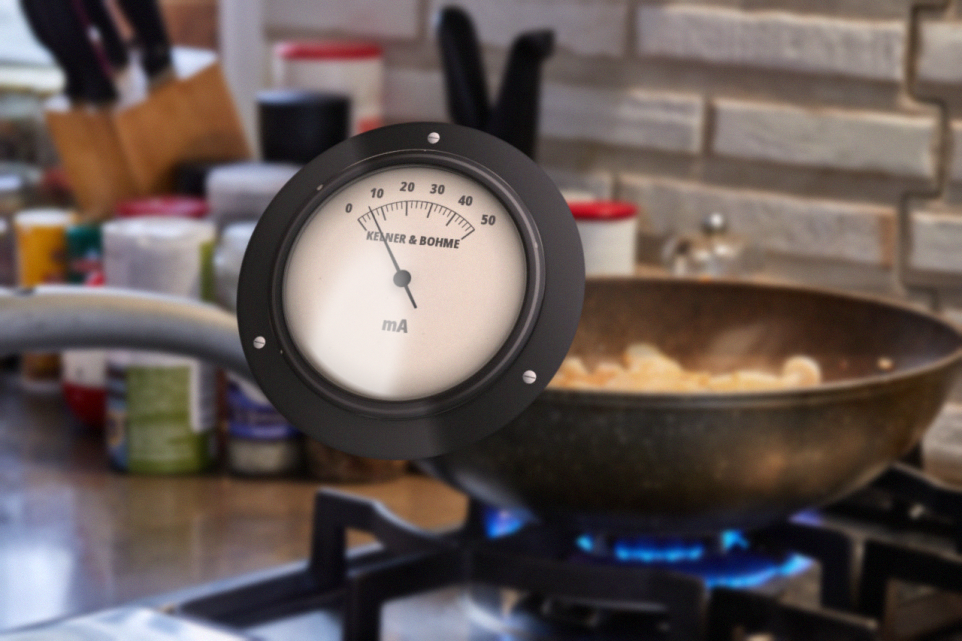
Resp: 6 mA
